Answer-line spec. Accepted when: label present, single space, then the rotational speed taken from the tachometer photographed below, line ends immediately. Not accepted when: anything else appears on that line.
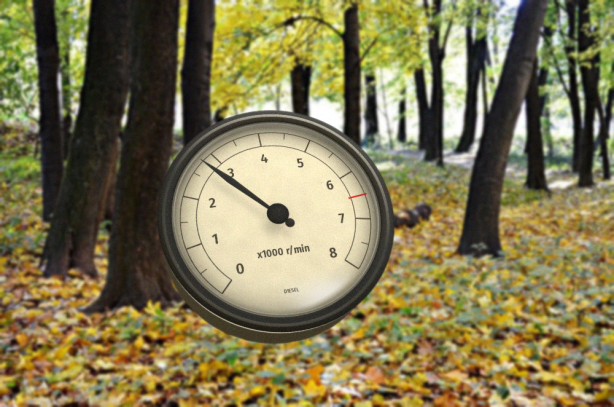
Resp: 2750 rpm
